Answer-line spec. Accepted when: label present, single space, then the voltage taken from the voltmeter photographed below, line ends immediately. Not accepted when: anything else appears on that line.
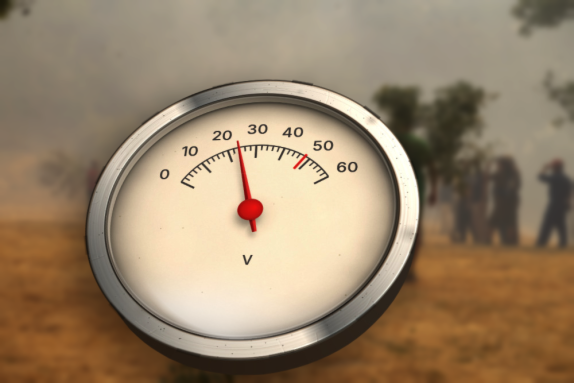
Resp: 24 V
